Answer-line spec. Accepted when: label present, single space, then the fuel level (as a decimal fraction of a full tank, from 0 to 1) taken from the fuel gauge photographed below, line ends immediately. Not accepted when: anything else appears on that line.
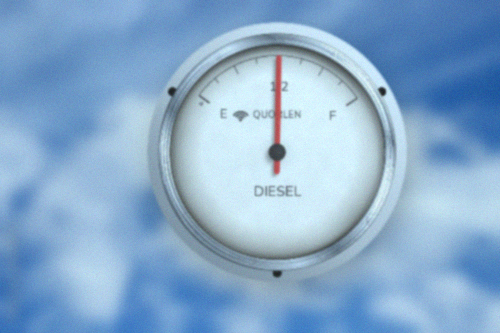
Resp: 0.5
